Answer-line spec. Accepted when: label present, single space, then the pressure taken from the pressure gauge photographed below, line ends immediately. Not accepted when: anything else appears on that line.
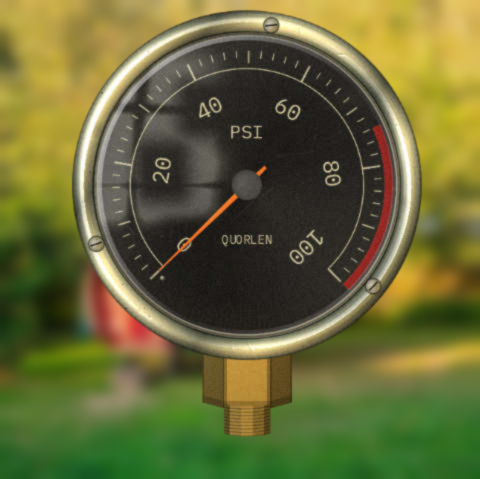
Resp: 0 psi
